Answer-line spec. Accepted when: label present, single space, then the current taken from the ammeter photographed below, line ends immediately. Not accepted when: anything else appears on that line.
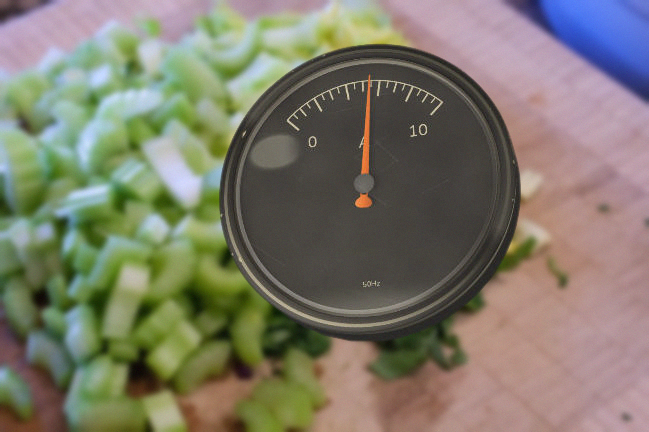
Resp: 5.5 A
